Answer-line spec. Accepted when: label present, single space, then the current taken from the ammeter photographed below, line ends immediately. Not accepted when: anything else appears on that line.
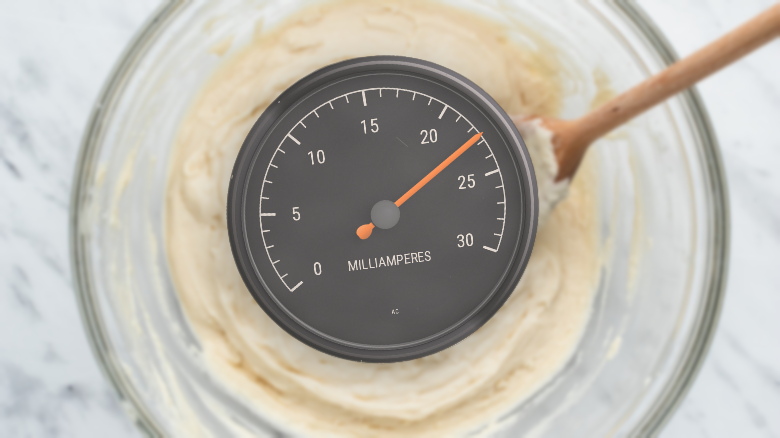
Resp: 22.5 mA
